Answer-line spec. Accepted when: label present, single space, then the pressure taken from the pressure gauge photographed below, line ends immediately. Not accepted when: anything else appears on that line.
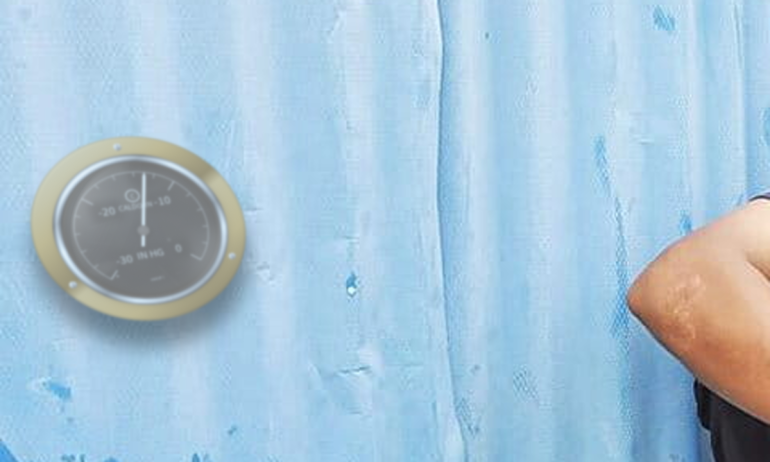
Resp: -13 inHg
